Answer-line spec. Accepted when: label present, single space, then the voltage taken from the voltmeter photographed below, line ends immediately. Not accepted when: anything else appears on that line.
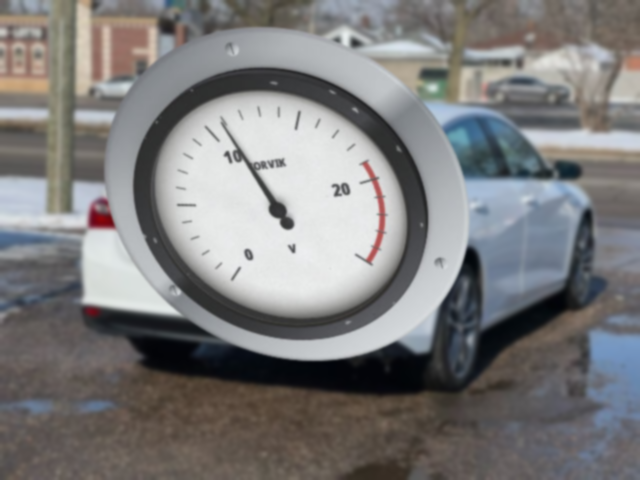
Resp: 11 V
